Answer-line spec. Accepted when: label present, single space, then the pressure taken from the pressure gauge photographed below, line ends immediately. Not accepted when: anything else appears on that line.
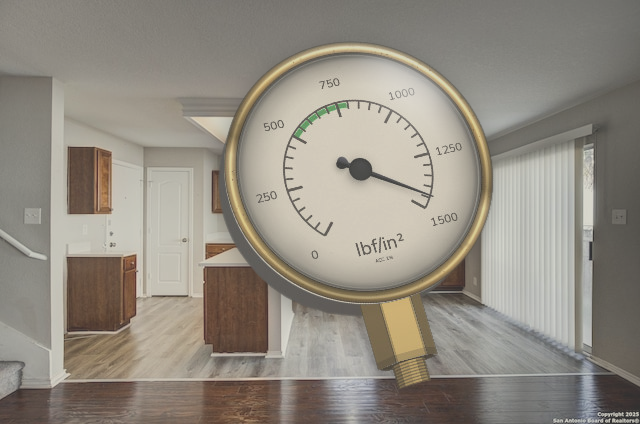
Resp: 1450 psi
